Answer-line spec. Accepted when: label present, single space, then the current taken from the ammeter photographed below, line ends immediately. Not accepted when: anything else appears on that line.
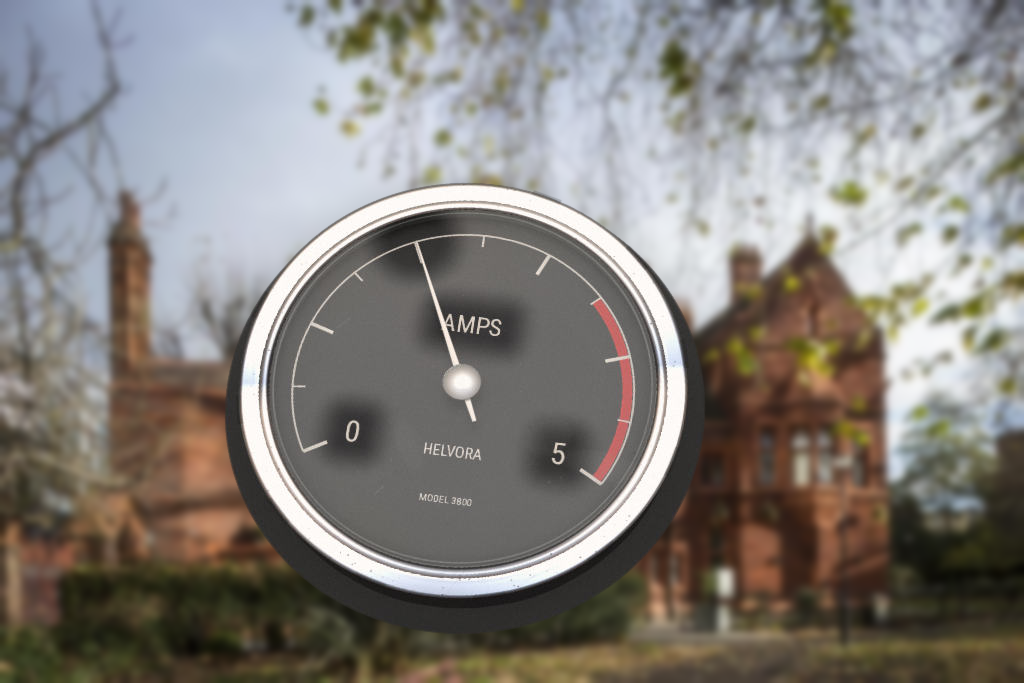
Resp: 2 A
